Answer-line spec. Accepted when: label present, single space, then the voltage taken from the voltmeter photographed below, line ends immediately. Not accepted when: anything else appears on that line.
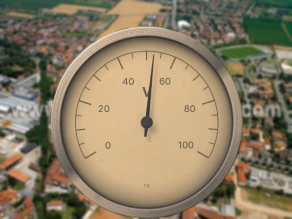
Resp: 52.5 V
